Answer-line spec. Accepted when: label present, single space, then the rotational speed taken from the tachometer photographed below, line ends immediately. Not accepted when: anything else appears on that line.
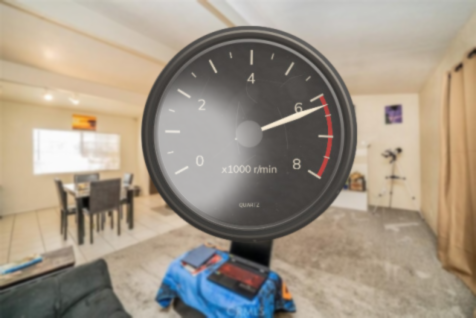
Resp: 6250 rpm
